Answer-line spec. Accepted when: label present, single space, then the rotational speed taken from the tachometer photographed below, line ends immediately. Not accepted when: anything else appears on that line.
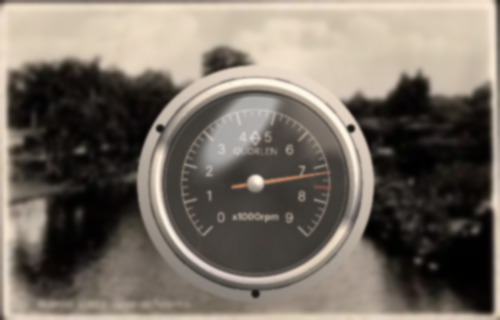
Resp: 7200 rpm
